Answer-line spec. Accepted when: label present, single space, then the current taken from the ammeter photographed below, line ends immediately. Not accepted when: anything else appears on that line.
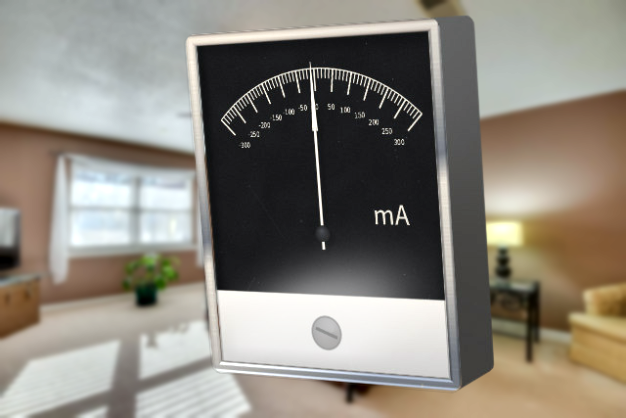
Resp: 0 mA
